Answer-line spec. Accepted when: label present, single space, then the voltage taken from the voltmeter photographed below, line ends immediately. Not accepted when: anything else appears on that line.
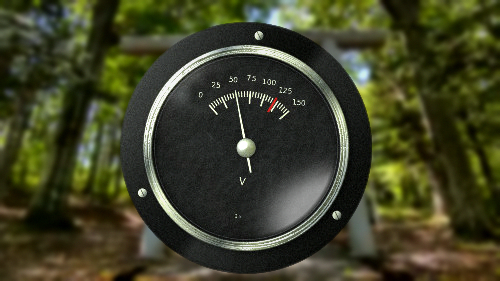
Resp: 50 V
